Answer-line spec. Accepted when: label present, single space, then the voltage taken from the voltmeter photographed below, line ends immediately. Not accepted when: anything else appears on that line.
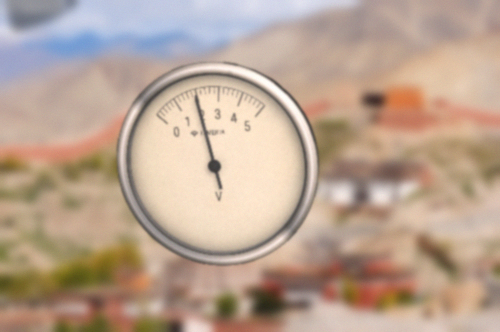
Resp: 2 V
